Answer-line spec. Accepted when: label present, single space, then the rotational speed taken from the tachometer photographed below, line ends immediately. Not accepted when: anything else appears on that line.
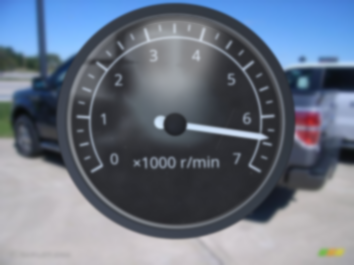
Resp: 6375 rpm
